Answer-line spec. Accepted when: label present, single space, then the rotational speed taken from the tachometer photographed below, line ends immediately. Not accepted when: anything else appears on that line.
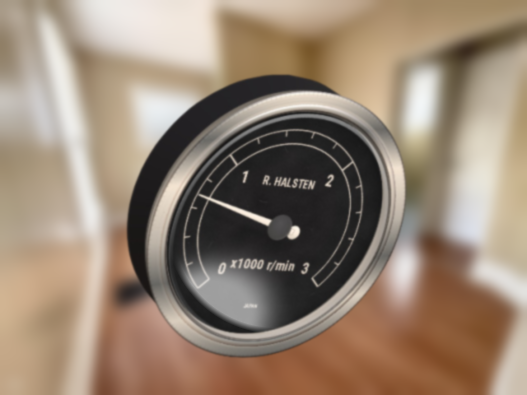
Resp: 700 rpm
